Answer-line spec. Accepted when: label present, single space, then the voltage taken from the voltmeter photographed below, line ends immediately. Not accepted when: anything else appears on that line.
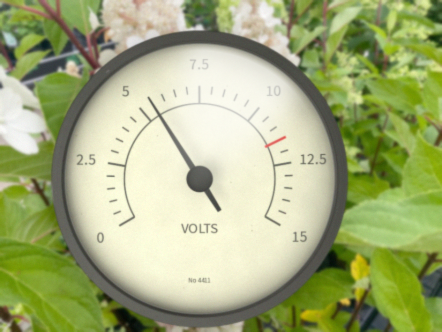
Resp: 5.5 V
